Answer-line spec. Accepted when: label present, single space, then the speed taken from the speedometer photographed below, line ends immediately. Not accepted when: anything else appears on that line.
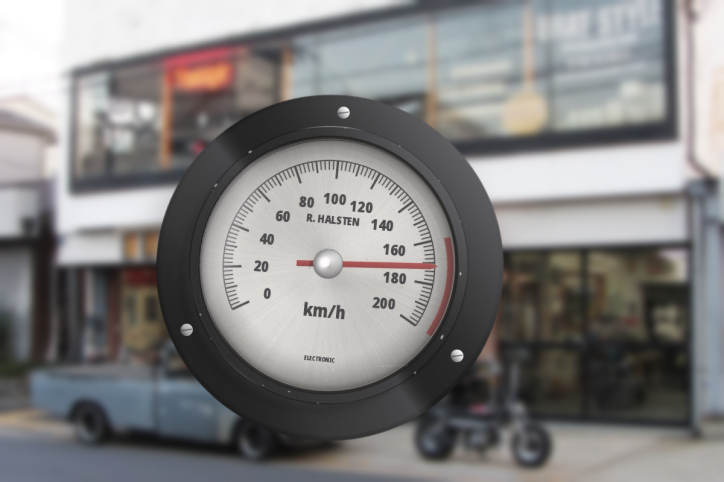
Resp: 172 km/h
